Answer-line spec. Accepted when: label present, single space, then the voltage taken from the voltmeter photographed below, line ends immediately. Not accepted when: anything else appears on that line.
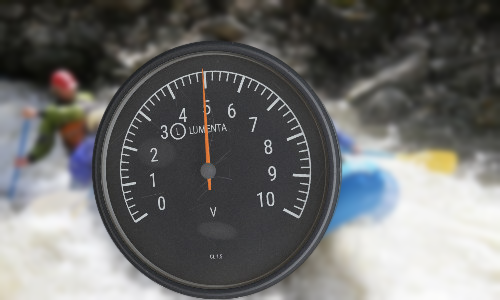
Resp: 5 V
